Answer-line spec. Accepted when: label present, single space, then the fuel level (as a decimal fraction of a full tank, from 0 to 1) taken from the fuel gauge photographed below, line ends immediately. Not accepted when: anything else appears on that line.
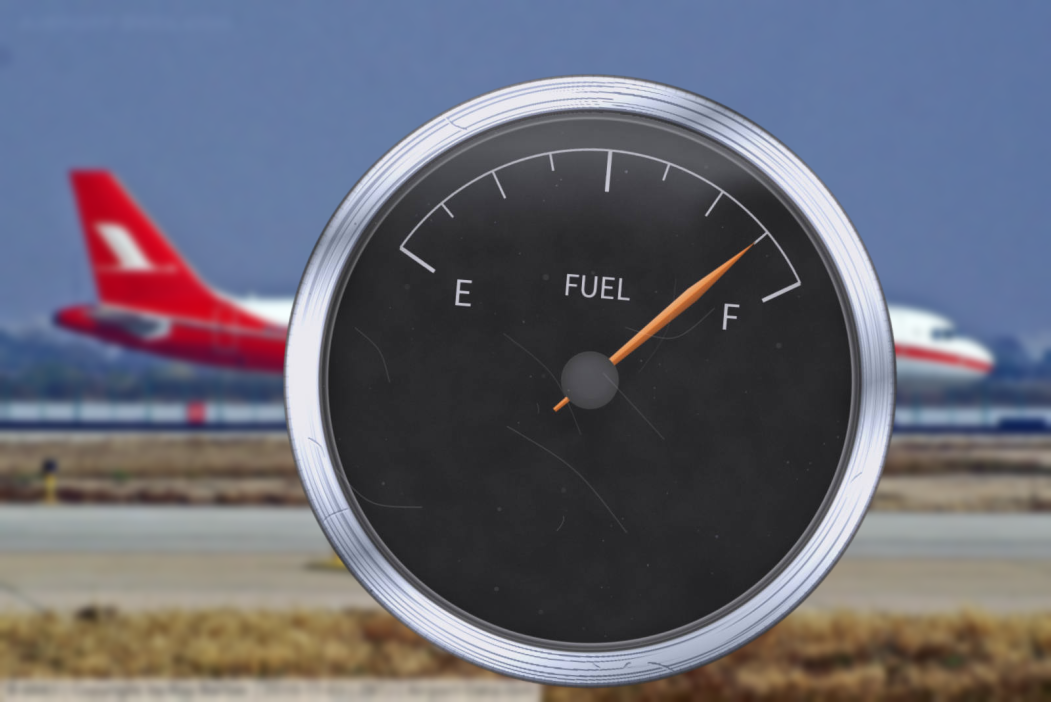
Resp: 0.875
